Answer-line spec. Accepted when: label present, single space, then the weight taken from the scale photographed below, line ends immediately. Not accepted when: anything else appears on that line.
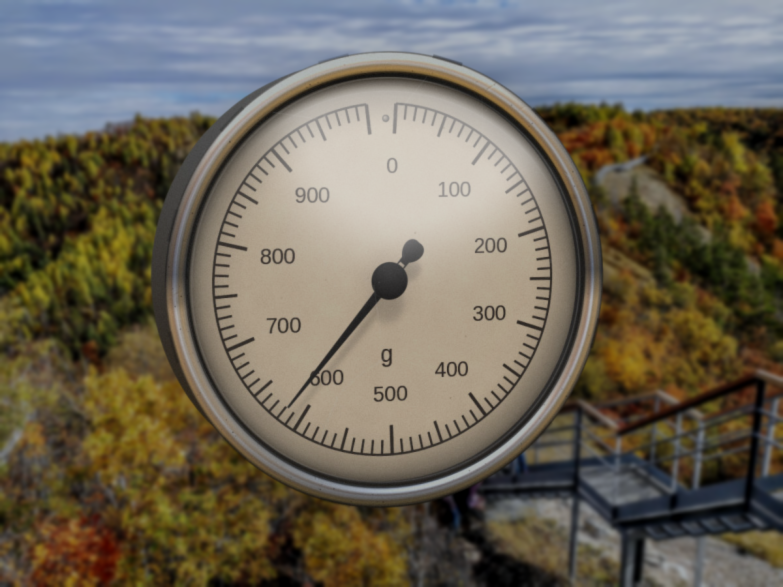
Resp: 620 g
